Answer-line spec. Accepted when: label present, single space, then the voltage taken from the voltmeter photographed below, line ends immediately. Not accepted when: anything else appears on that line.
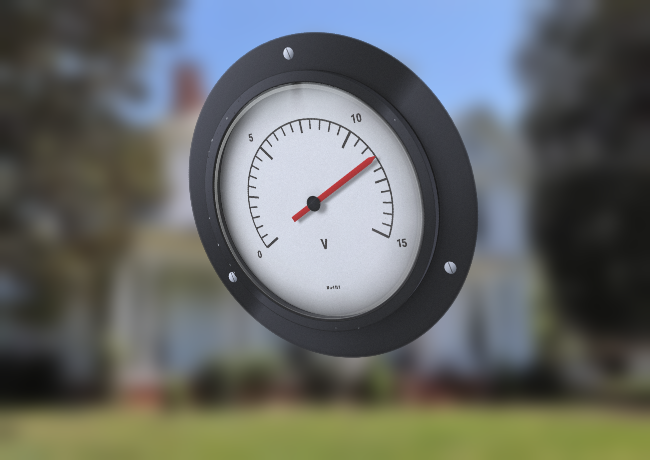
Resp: 11.5 V
